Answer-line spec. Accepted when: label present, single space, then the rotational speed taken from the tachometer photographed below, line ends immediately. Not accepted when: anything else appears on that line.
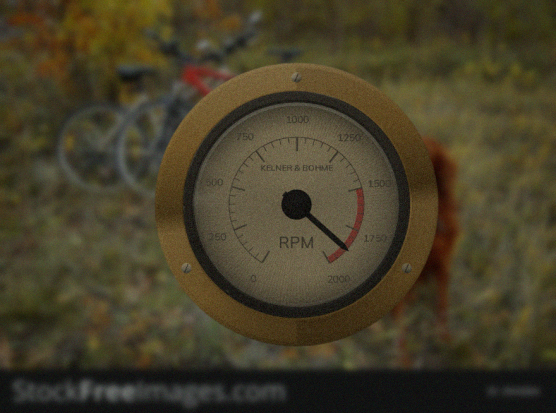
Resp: 1875 rpm
